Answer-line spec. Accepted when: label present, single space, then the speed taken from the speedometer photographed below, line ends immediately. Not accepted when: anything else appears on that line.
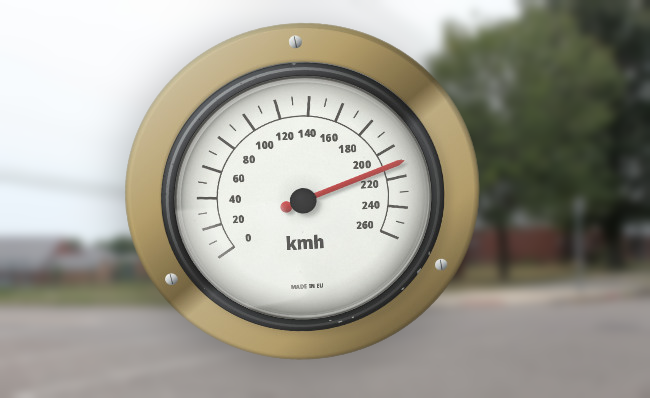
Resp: 210 km/h
